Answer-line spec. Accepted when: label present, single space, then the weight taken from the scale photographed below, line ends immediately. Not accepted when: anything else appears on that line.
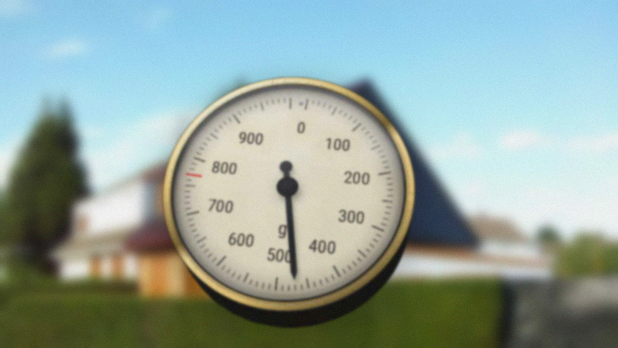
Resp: 470 g
